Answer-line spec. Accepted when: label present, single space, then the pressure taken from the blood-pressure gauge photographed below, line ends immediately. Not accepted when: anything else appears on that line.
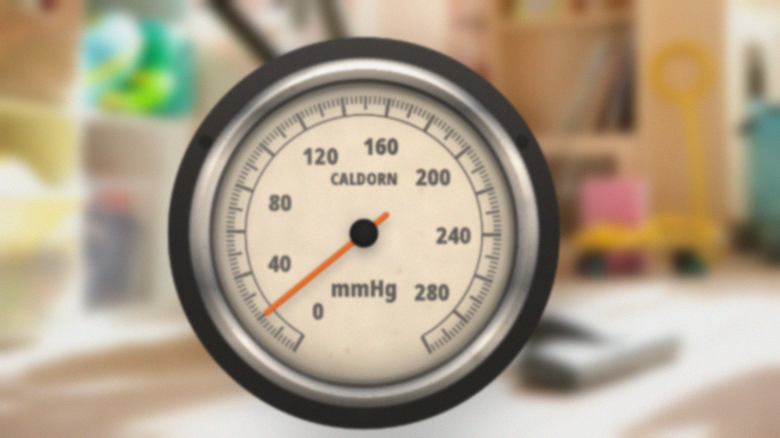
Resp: 20 mmHg
